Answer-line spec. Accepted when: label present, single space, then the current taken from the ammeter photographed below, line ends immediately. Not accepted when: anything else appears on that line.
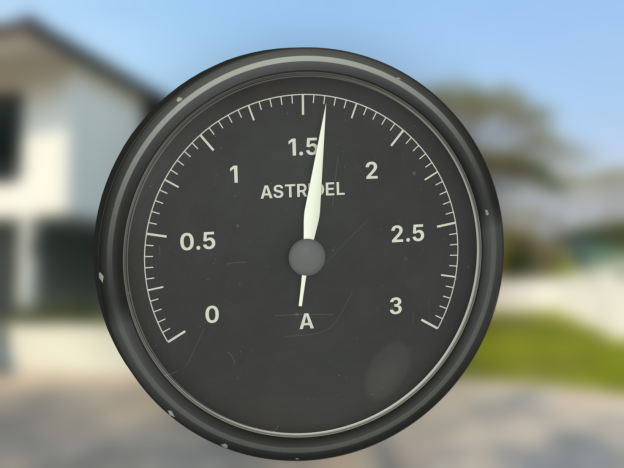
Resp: 1.6 A
